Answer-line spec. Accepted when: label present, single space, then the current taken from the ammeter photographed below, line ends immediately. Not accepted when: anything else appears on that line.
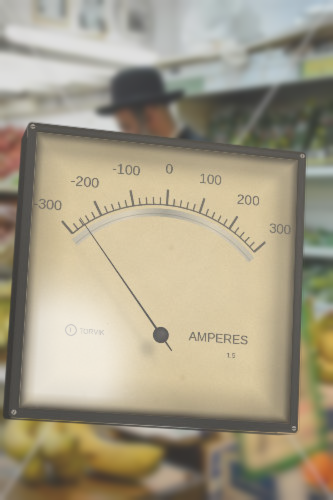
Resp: -260 A
